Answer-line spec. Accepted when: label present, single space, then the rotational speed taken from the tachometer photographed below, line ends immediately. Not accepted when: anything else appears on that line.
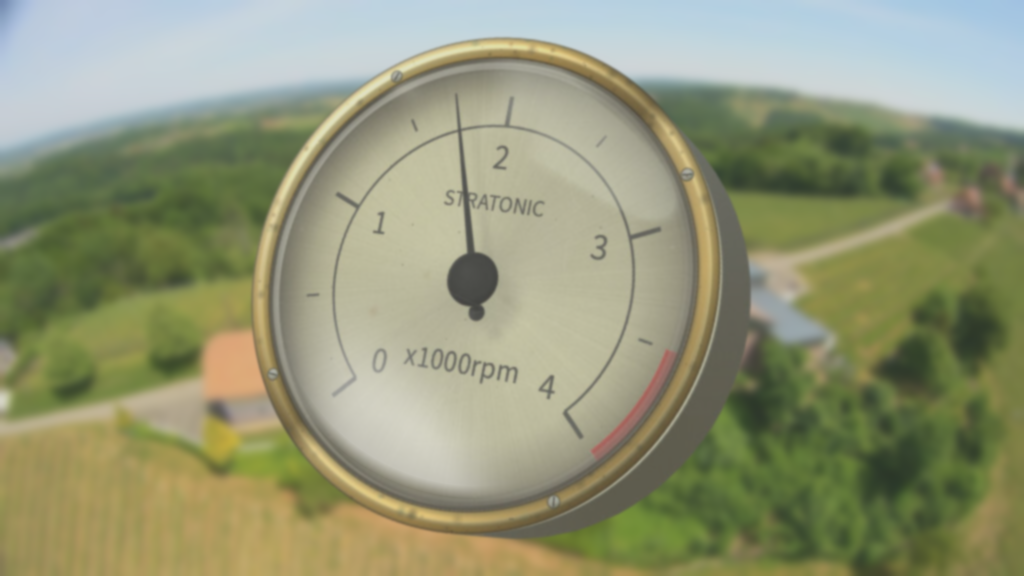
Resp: 1750 rpm
